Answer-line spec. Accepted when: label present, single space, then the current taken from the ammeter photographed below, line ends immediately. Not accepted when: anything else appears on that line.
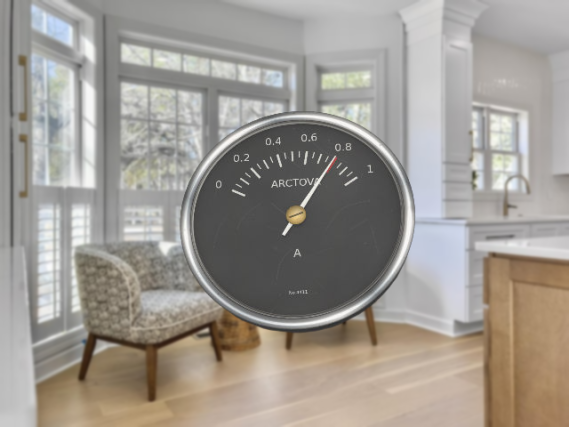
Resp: 0.8 A
